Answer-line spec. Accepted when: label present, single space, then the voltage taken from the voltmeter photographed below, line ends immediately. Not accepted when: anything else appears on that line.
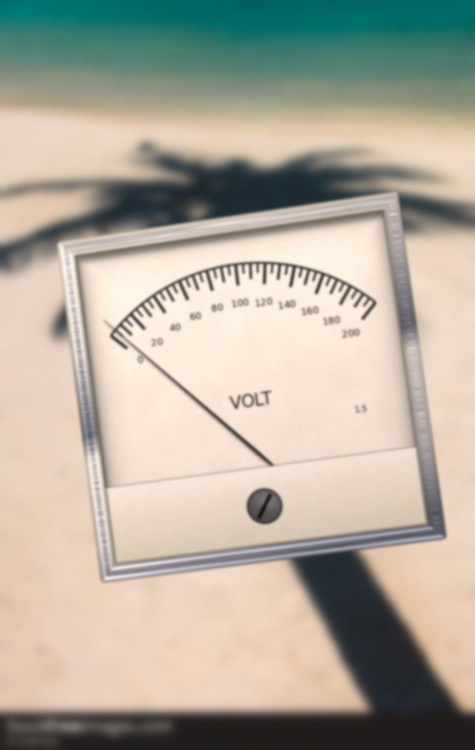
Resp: 5 V
